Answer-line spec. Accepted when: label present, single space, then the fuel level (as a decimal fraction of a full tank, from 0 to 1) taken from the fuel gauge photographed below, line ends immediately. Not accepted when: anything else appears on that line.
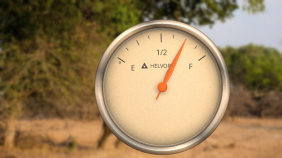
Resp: 0.75
